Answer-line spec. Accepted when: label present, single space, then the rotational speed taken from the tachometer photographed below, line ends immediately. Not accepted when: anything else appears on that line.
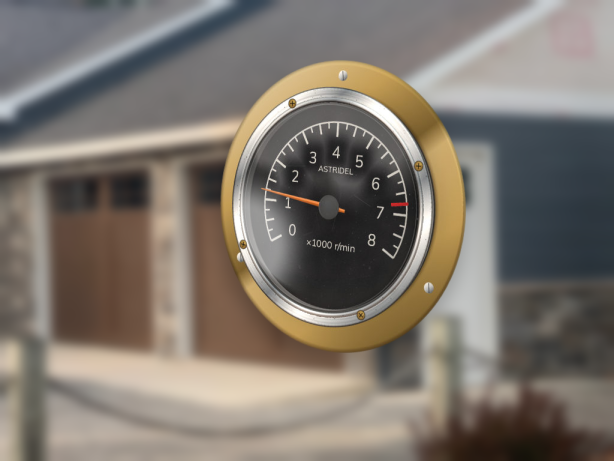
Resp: 1250 rpm
